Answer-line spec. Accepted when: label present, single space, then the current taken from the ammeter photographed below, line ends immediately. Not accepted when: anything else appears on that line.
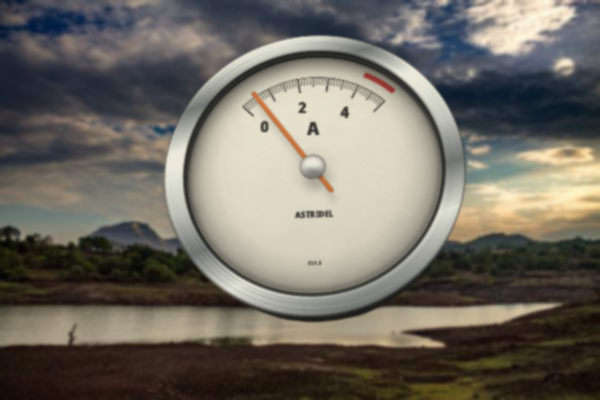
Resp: 0.5 A
